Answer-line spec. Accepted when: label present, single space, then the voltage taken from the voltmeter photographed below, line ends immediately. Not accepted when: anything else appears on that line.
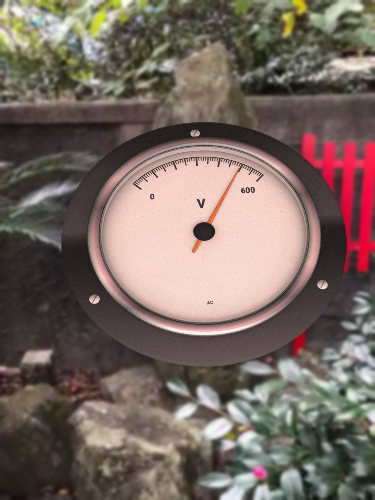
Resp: 500 V
